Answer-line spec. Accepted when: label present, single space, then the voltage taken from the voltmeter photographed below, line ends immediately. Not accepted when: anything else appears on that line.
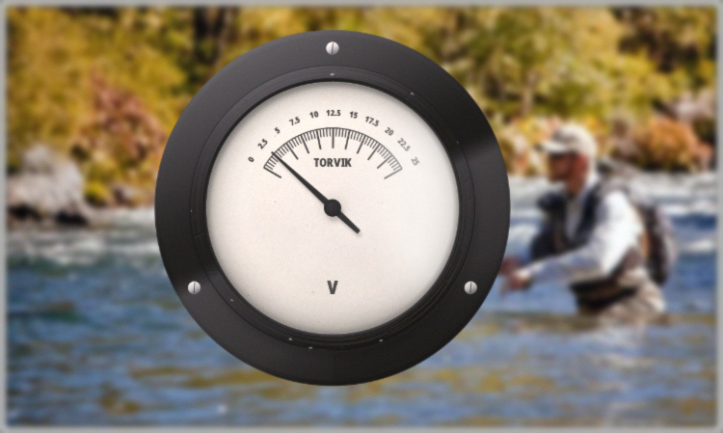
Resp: 2.5 V
